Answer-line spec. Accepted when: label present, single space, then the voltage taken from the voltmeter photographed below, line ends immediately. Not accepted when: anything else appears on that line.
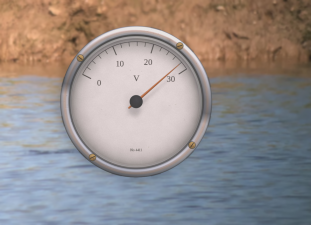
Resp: 28 V
